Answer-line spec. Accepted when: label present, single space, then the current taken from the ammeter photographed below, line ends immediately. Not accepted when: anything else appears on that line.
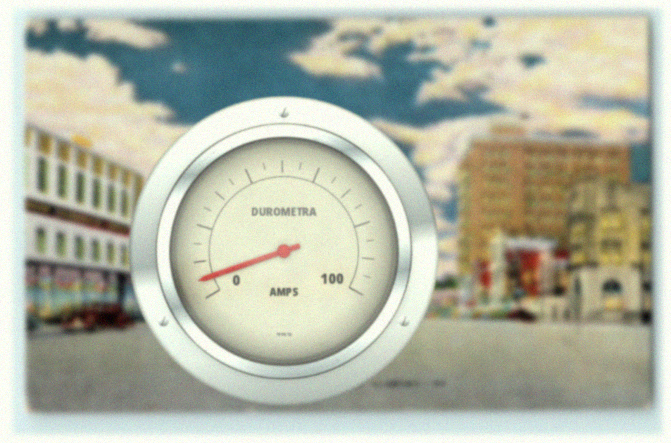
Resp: 5 A
